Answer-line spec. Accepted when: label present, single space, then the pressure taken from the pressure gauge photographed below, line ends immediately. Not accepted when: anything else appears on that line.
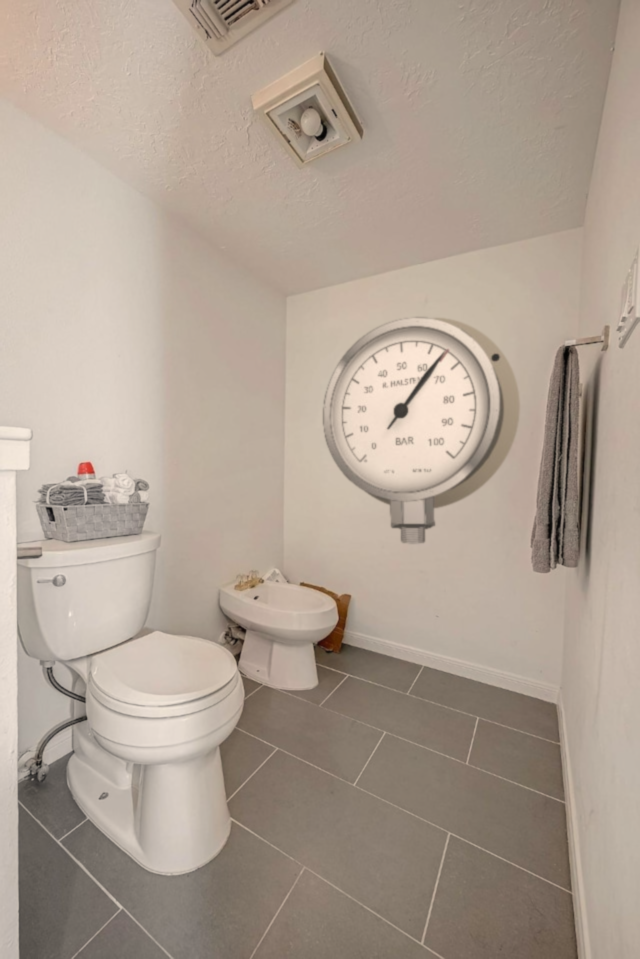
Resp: 65 bar
